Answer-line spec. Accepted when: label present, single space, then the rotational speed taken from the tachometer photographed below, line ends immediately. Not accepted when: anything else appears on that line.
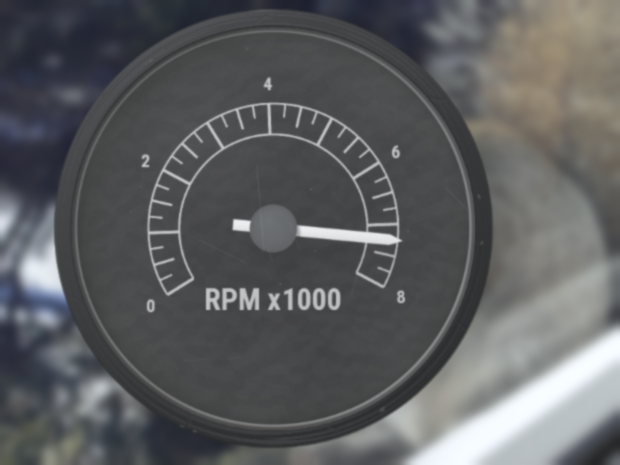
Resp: 7250 rpm
